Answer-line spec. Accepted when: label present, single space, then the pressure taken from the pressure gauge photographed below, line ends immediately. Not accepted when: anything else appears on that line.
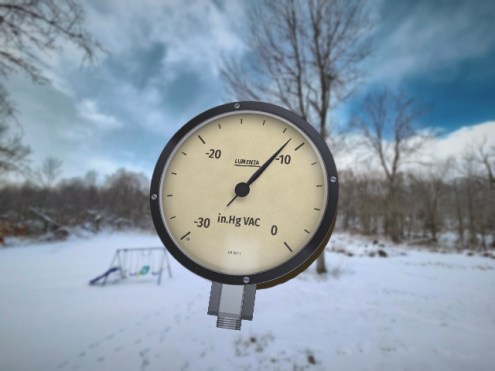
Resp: -11 inHg
